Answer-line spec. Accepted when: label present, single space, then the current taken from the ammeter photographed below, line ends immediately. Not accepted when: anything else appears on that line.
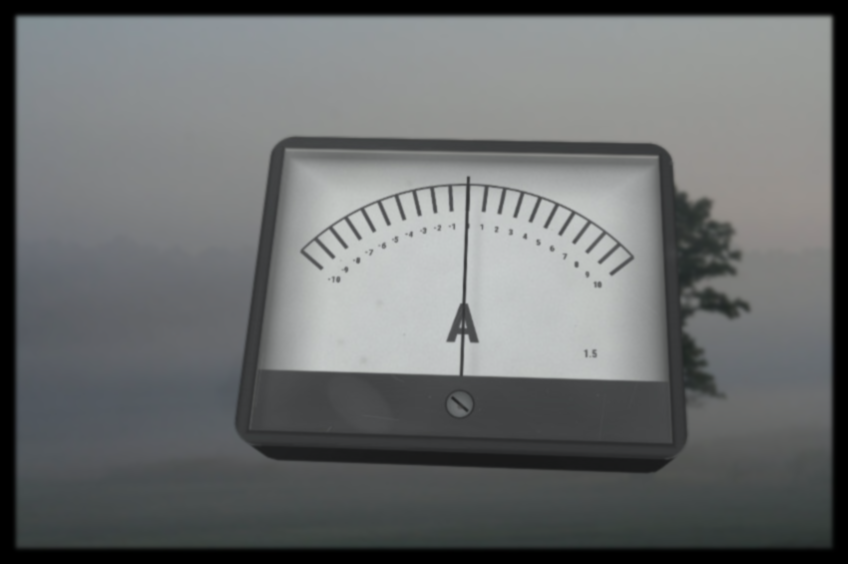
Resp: 0 A
